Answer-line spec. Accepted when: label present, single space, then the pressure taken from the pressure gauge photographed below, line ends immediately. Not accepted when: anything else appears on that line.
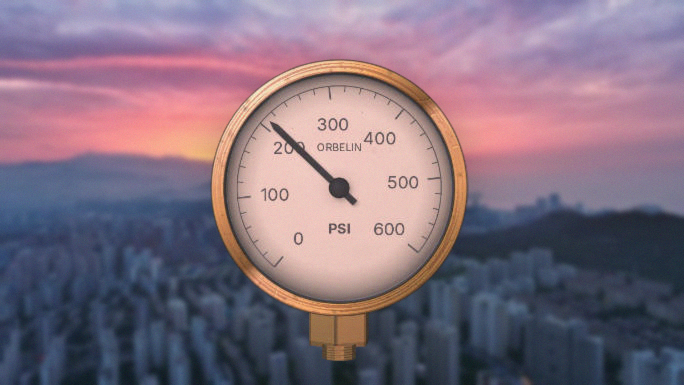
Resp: 210 psi
